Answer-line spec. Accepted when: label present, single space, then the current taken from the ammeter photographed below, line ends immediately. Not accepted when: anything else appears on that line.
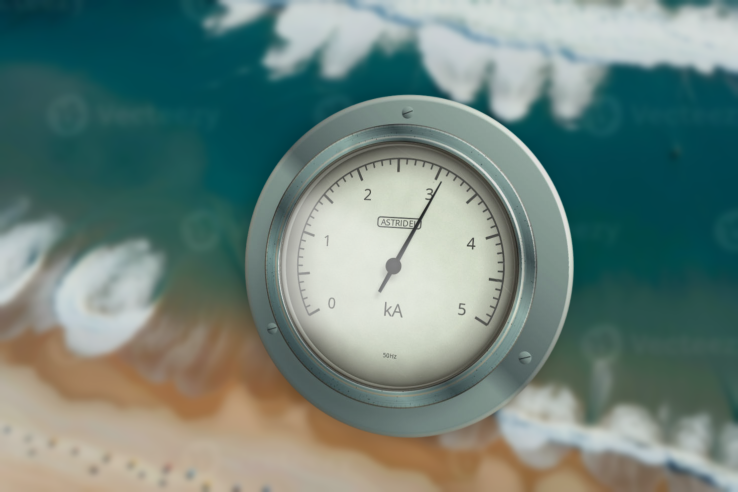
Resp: 3.1 kA
